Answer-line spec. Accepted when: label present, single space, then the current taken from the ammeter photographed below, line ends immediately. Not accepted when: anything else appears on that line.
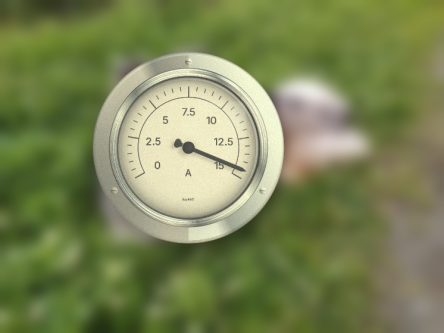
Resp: 14.5 A
